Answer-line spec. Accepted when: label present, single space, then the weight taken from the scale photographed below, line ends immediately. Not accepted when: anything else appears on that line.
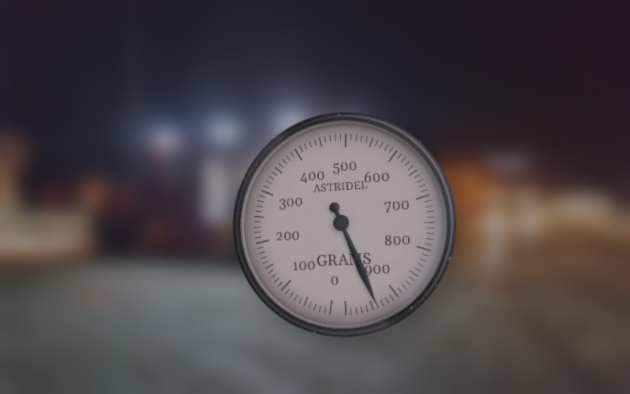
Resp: 940 g
